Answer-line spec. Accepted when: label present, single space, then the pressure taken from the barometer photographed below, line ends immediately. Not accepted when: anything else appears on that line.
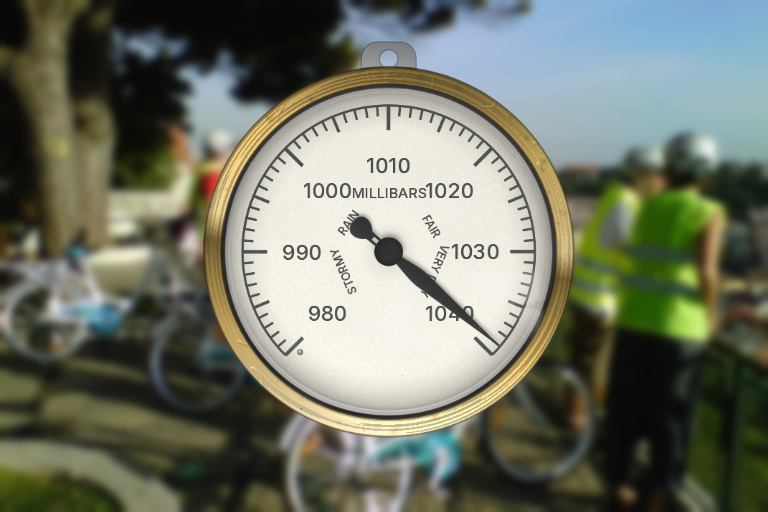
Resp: 1039 mbar
